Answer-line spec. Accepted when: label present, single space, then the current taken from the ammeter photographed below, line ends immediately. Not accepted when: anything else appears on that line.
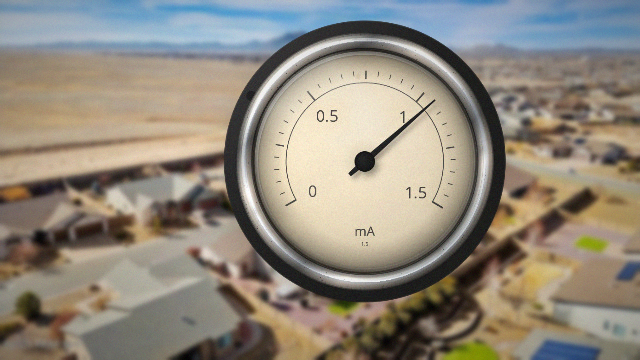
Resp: 1.05 mA
